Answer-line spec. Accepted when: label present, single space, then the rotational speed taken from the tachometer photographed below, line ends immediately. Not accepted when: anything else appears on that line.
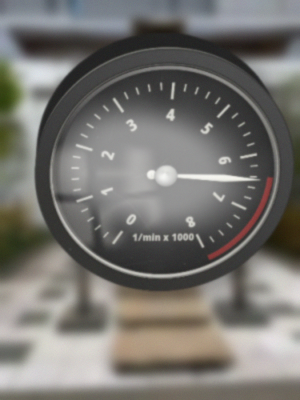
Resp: 6400 rpm
